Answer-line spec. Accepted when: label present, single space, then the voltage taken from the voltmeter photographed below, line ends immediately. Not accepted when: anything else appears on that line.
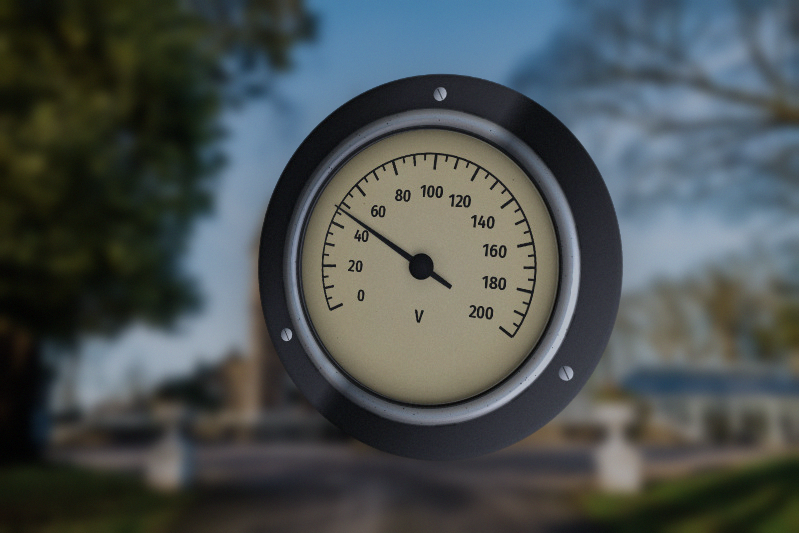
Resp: 47.5 V
